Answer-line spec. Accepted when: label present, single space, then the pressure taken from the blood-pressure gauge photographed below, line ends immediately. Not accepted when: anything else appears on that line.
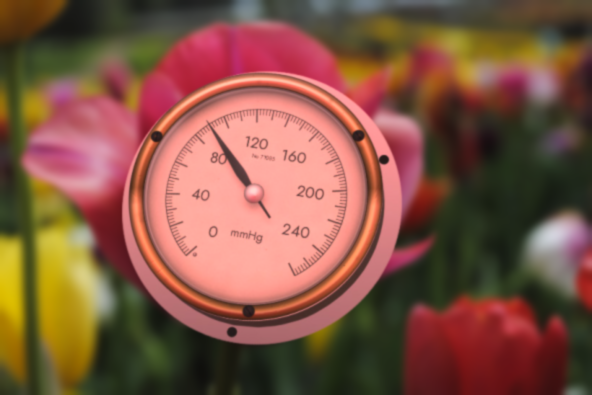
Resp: 90 mmHg
